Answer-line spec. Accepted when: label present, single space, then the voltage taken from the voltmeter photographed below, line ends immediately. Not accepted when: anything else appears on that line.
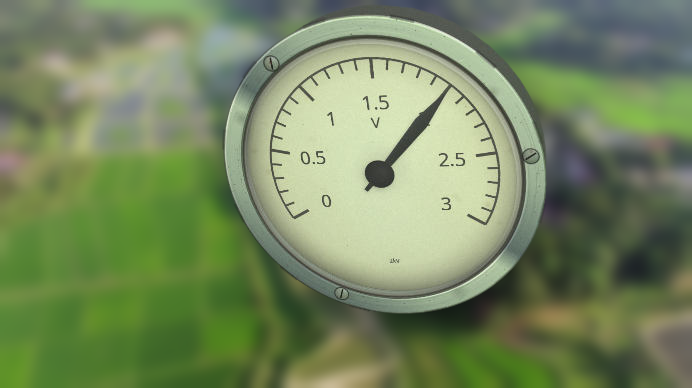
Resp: 2 V
